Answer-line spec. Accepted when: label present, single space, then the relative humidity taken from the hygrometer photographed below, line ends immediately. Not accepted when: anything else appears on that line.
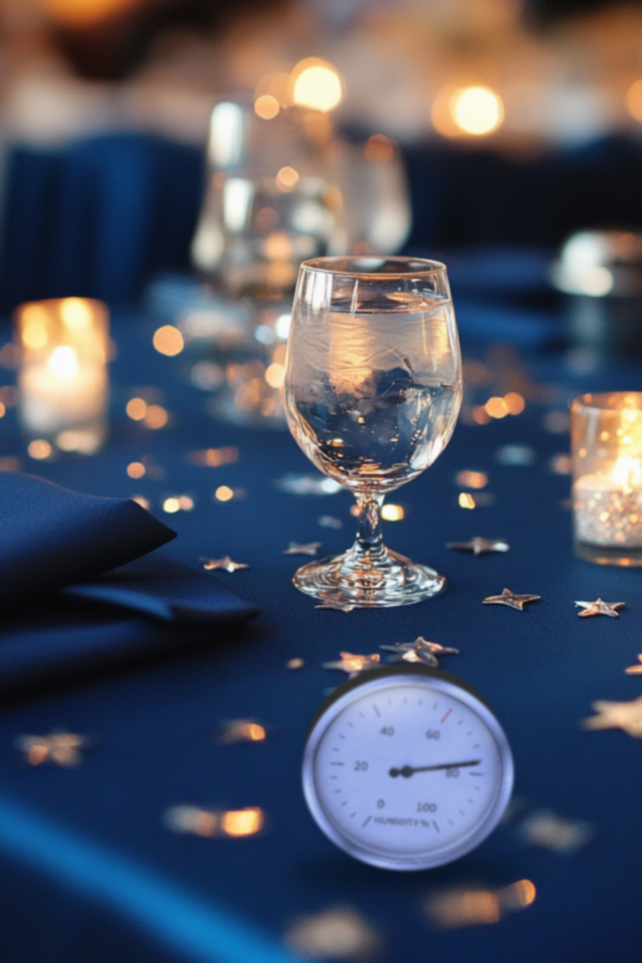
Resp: 76 %
